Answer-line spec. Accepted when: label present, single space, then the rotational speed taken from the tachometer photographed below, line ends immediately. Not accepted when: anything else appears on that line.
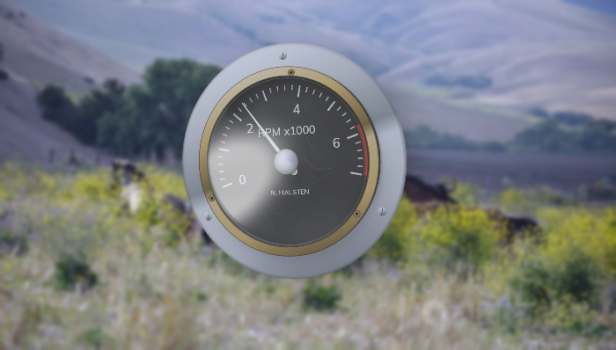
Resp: 2400 rpm
